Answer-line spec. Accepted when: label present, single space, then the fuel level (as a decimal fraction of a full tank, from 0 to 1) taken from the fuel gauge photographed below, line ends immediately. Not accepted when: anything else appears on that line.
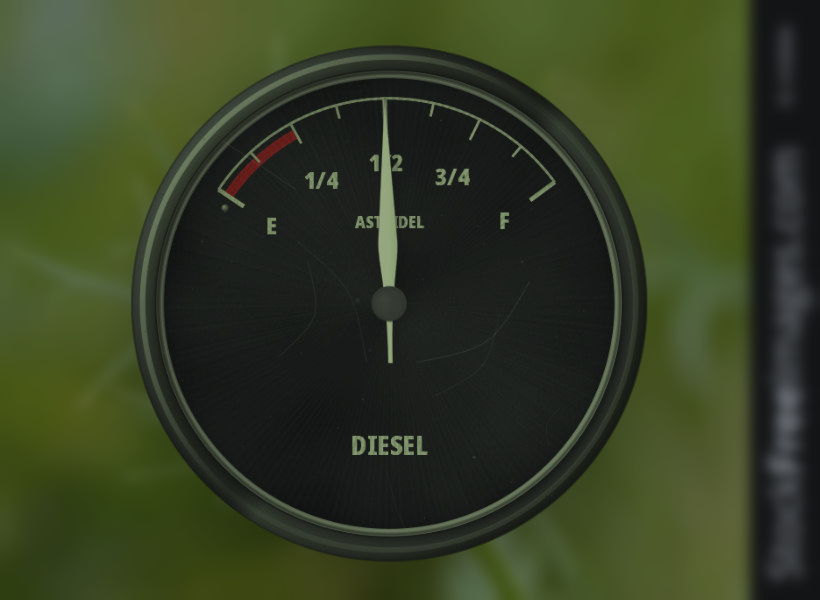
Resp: 0.5
